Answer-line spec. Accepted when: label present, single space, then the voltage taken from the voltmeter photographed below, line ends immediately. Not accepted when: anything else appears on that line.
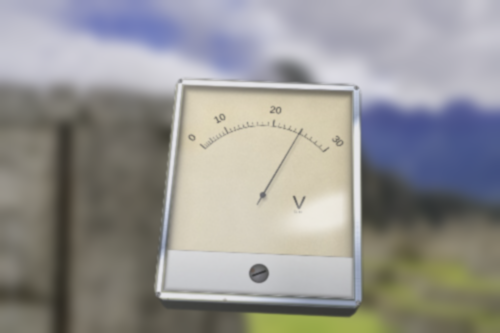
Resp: 25 V
